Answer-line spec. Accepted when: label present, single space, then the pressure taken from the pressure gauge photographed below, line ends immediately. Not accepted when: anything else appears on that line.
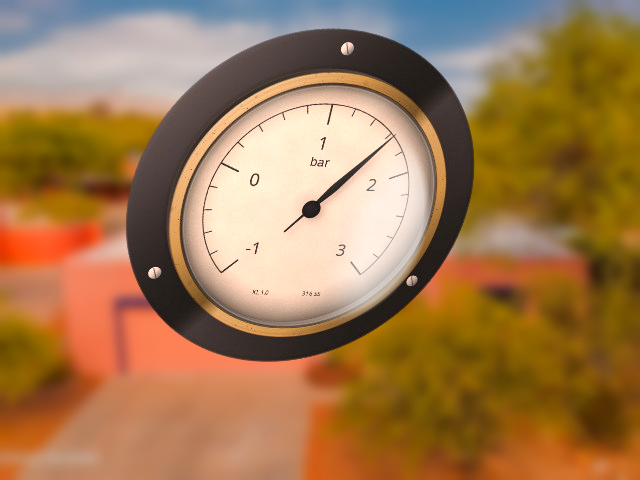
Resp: 1.6 bar
